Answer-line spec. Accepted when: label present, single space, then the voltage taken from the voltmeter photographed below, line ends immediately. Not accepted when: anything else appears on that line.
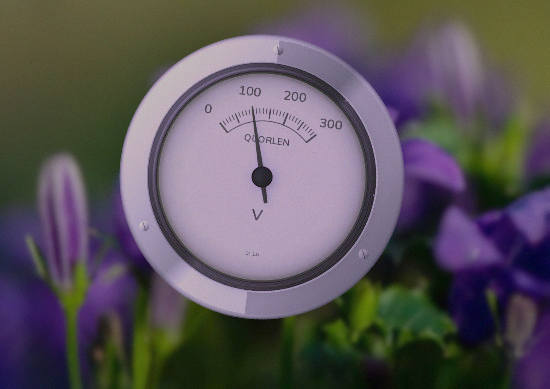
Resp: 100 V
